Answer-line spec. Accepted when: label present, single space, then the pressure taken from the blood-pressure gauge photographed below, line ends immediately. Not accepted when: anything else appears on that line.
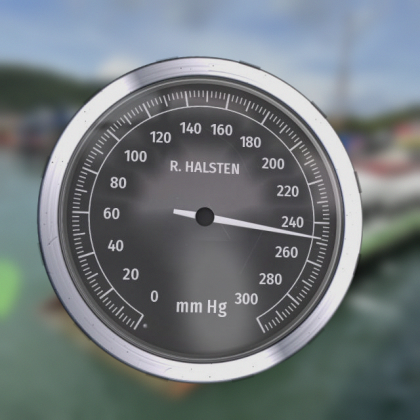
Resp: 248 mmHg
